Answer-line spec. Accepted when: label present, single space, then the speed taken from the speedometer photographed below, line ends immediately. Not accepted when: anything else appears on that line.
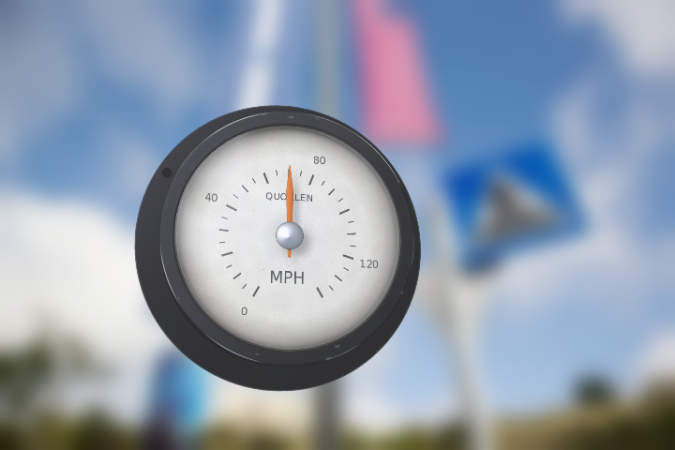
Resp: 70 mph
